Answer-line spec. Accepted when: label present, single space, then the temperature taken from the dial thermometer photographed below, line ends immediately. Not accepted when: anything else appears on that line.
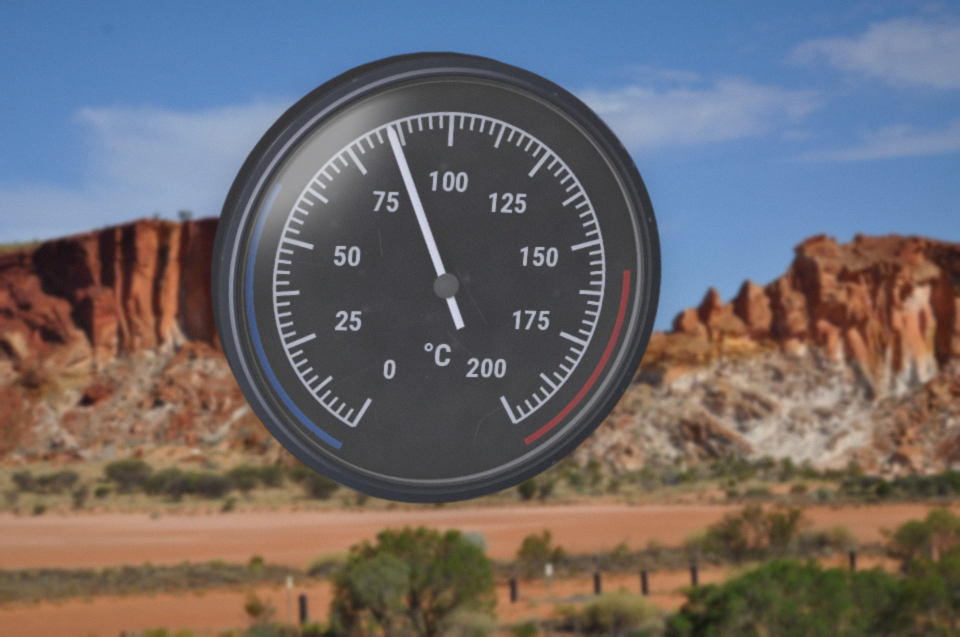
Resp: 85 °C
